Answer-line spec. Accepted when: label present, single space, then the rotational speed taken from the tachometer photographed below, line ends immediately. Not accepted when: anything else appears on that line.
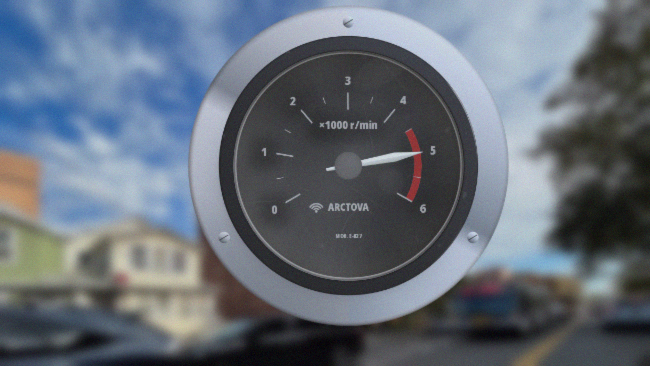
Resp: 5000 rpm
